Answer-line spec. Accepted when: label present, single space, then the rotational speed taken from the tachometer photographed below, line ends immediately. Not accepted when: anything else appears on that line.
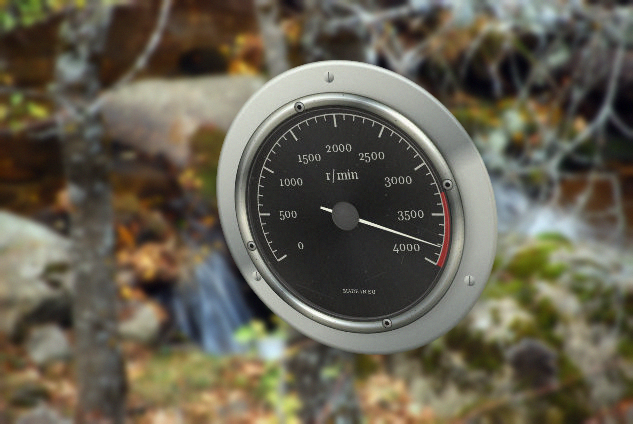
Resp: 3800 rpm
